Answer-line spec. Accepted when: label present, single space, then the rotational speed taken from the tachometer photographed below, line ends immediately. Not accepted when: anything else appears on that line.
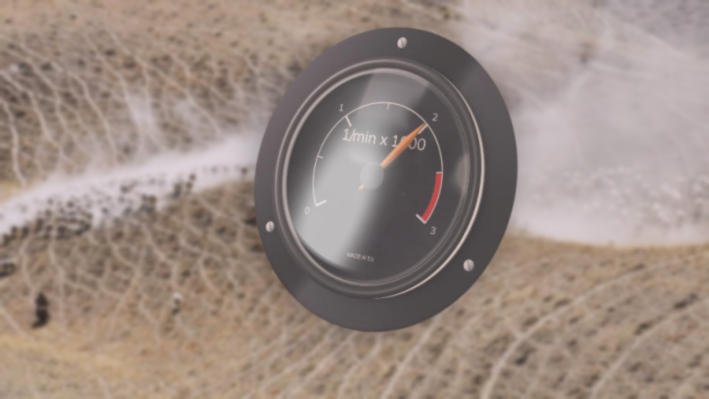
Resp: 2000 rpm
